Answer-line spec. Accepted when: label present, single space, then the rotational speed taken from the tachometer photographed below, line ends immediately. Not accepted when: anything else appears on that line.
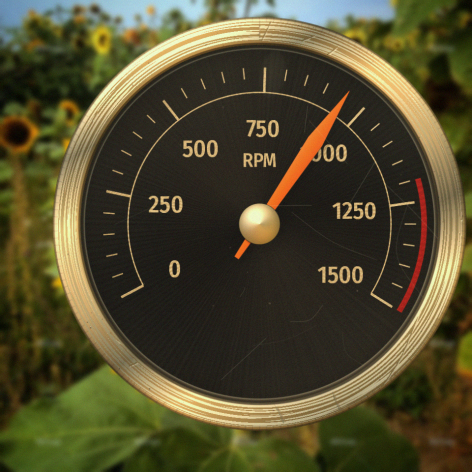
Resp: 950 rpm
